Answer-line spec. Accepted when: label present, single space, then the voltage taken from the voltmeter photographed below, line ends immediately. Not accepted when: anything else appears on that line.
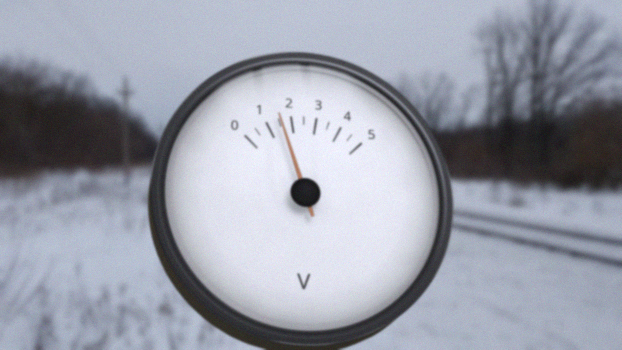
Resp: 1.5 V
